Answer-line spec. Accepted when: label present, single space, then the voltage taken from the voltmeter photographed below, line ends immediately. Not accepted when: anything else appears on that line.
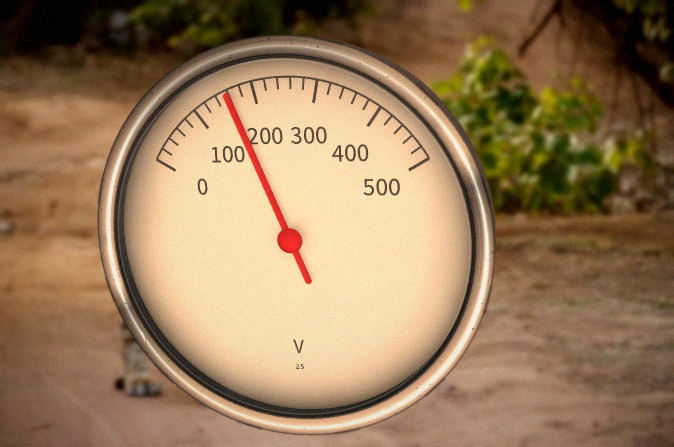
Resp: 160 V
